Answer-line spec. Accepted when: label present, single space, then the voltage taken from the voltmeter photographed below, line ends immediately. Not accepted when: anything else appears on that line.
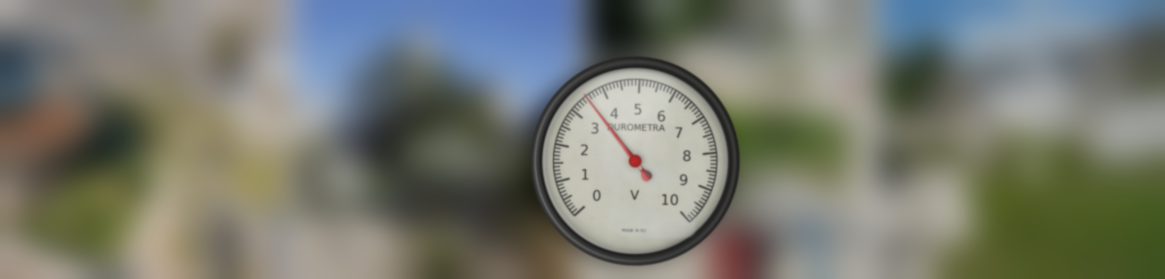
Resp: 3.5 V
